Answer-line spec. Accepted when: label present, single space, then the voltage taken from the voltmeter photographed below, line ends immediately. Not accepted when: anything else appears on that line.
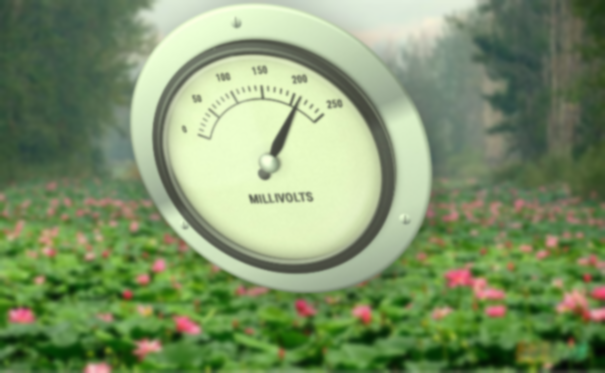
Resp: 210 mV
